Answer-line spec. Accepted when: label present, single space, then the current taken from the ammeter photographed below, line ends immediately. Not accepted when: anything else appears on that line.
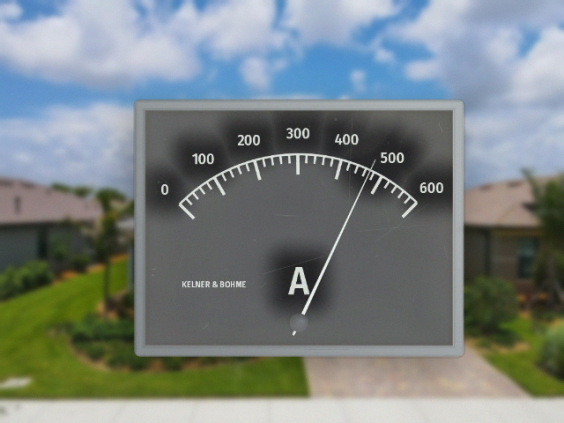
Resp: 470 A
